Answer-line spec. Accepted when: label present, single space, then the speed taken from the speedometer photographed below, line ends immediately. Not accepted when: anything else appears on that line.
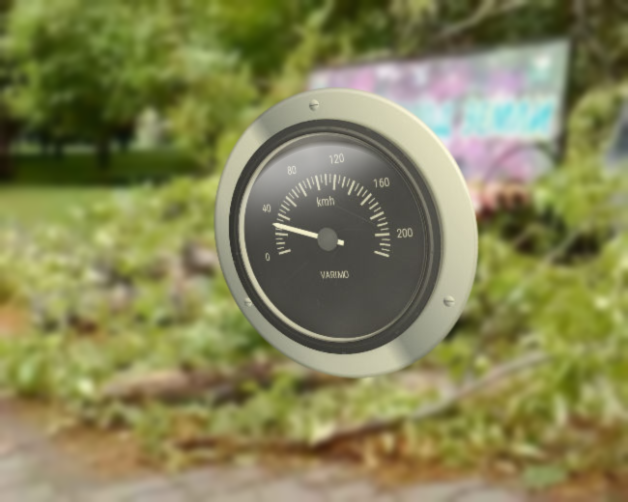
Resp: 30 km/h
